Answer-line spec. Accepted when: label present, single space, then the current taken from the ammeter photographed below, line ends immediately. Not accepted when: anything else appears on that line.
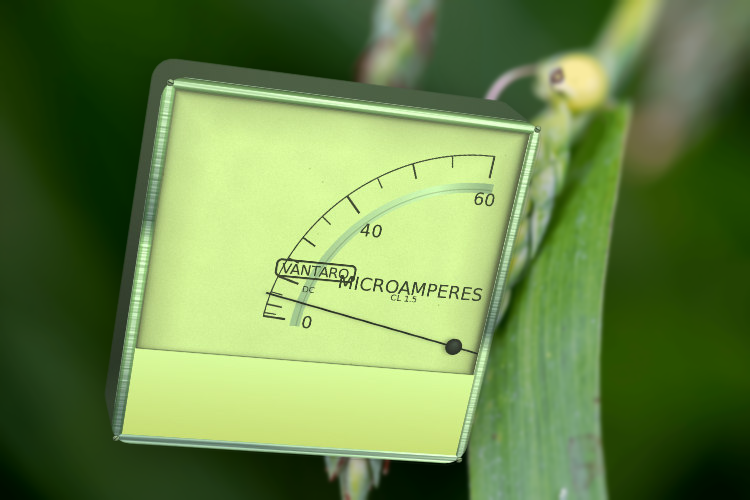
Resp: 15 µA
